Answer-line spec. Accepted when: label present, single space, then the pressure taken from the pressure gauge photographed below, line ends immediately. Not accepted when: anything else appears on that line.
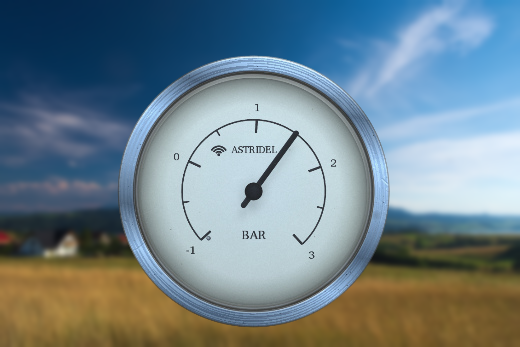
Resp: 1.5 bar
